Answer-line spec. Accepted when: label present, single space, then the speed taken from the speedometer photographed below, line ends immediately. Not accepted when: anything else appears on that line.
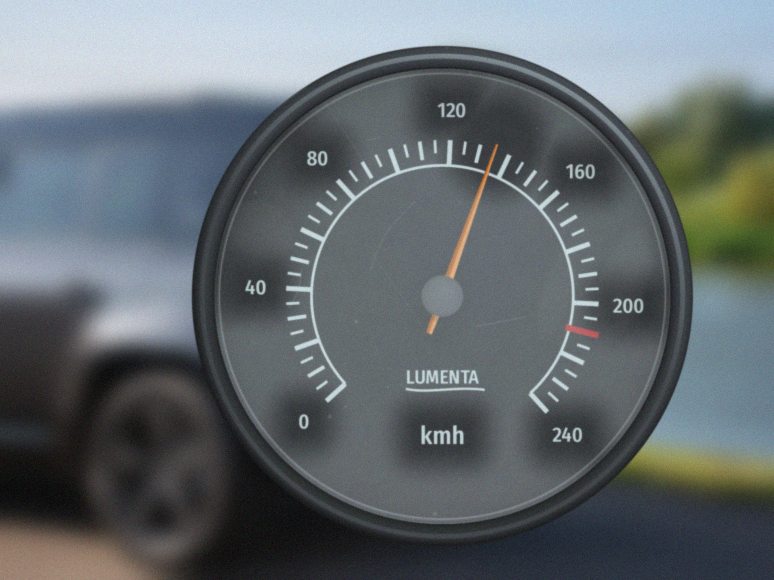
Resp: 135 km/h
